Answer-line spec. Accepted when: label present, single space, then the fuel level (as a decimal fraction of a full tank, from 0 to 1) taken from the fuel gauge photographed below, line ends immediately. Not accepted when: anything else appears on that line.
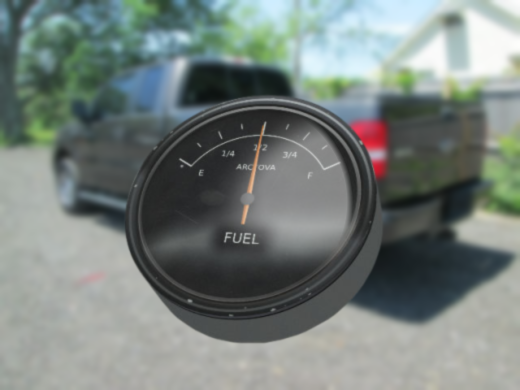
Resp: 0.5
